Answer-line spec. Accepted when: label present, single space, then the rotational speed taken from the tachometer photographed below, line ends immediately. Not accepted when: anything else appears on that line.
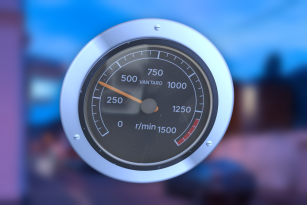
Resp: 350 rpm
